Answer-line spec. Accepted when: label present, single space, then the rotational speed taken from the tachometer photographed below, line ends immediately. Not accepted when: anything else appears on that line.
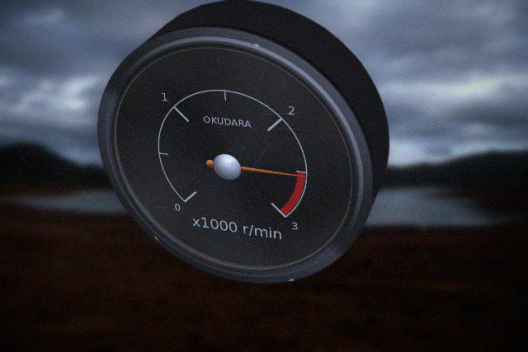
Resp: 2500 rpm
